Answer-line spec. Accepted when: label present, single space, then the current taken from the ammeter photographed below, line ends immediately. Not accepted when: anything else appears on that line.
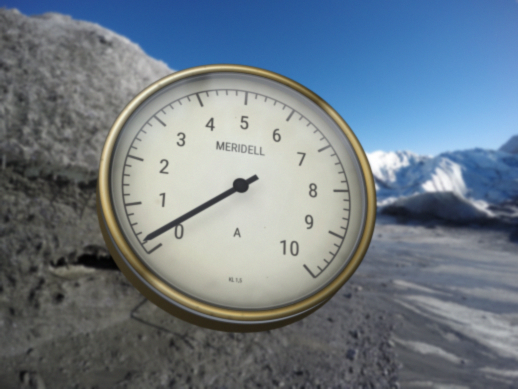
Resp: 0.2 A
